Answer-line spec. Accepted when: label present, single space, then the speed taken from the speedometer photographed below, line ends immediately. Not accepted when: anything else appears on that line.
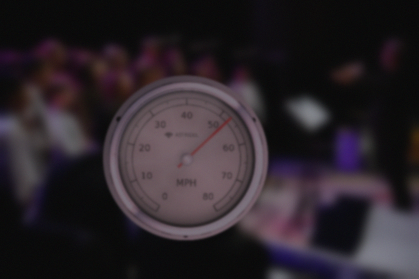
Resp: 52.5 mph
